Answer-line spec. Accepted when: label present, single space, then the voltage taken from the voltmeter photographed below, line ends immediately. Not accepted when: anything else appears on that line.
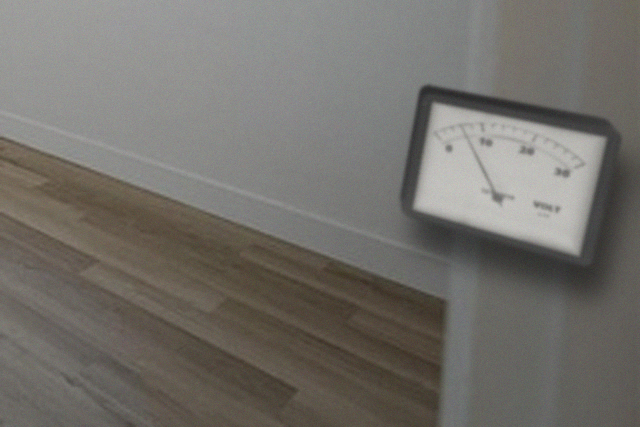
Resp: 6 V
